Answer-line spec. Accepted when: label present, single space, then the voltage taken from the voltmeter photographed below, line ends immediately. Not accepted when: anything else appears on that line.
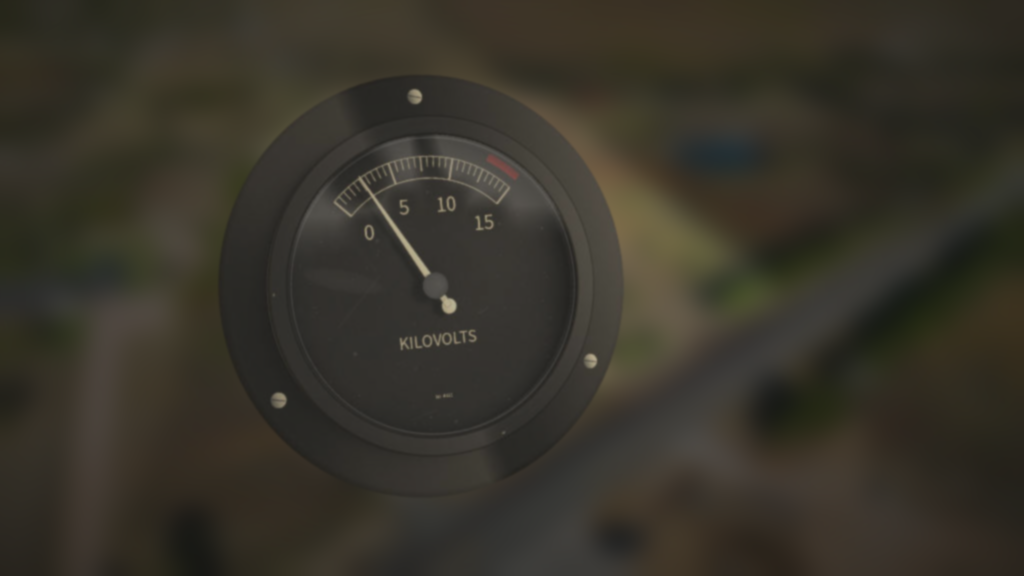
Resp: 2.5 kV
